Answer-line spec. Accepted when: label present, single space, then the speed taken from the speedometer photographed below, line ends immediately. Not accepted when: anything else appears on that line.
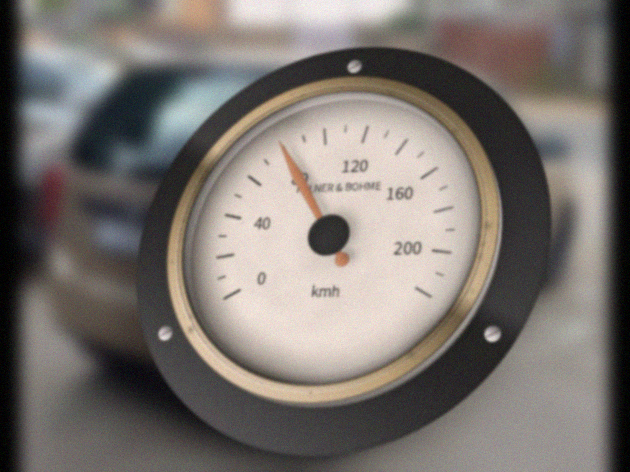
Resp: 80 km/h
